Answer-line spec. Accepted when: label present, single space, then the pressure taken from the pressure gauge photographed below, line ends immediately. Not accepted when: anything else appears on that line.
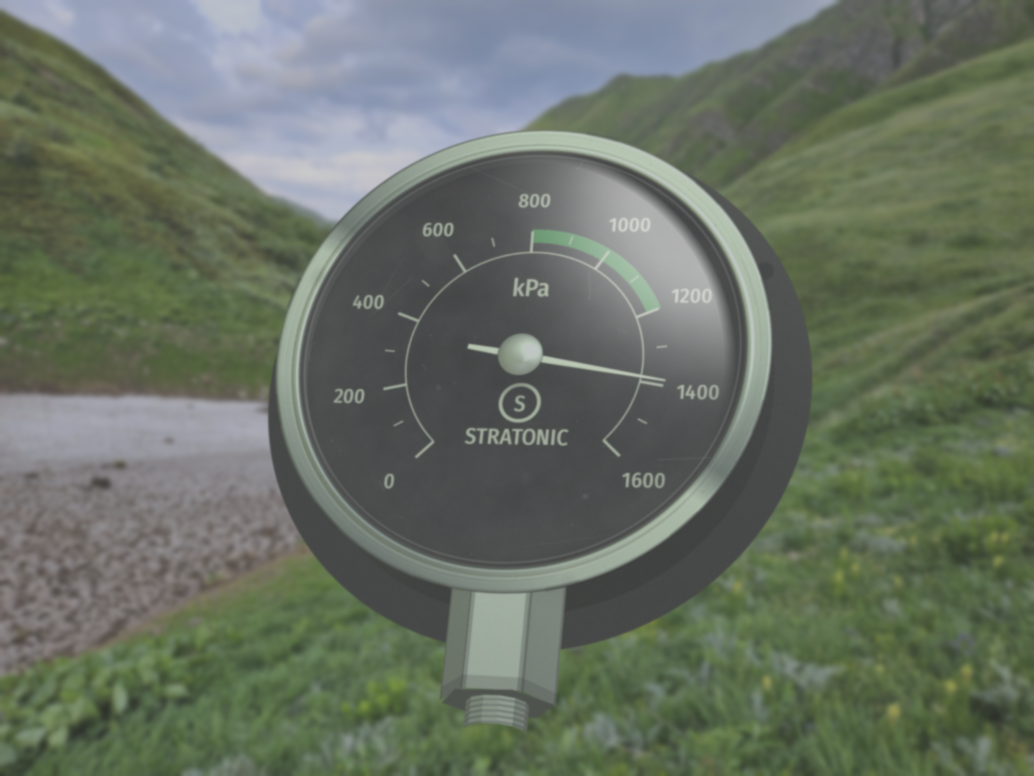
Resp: 1400 kPa
